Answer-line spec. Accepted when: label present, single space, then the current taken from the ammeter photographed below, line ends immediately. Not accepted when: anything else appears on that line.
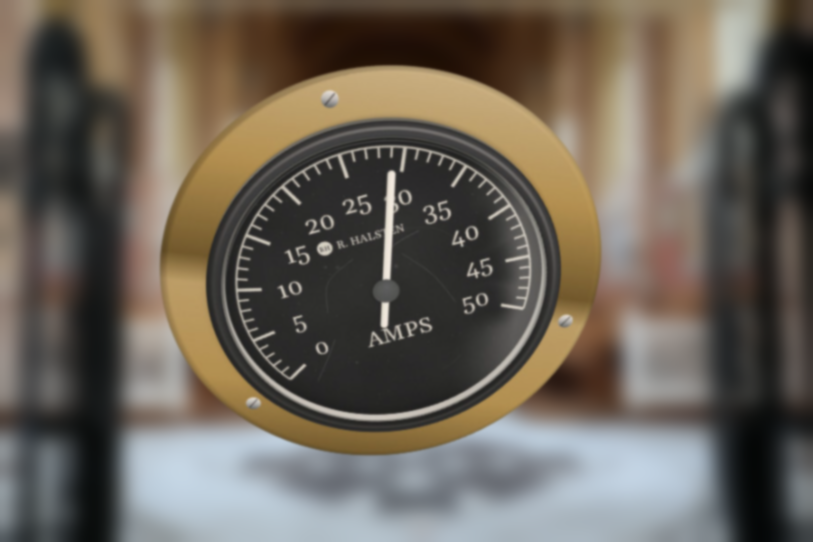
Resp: 29 A
